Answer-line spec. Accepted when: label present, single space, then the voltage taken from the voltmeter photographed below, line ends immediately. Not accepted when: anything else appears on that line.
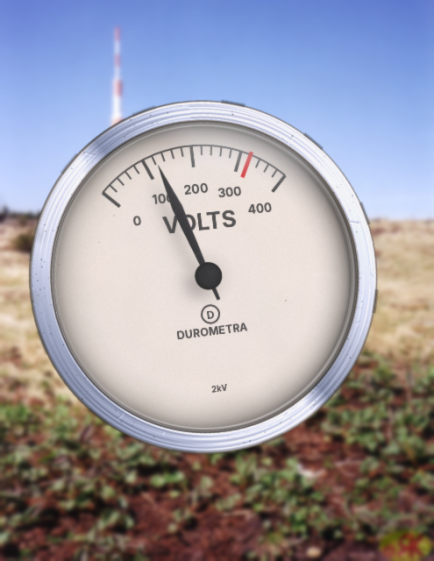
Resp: 120 V
